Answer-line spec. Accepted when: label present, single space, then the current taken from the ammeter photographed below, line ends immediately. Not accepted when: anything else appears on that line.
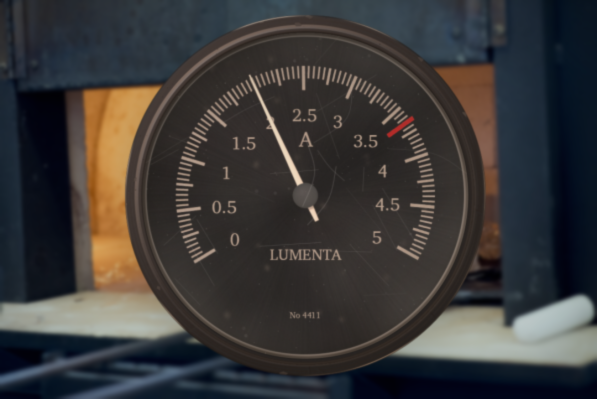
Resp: 2 A
